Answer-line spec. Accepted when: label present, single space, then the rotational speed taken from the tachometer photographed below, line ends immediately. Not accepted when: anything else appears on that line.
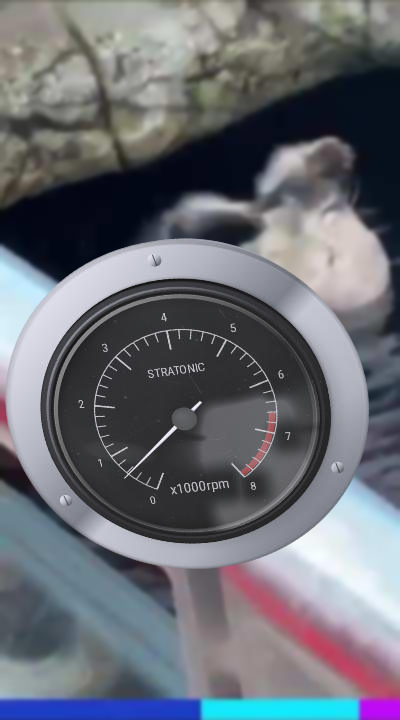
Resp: 600 rpm
